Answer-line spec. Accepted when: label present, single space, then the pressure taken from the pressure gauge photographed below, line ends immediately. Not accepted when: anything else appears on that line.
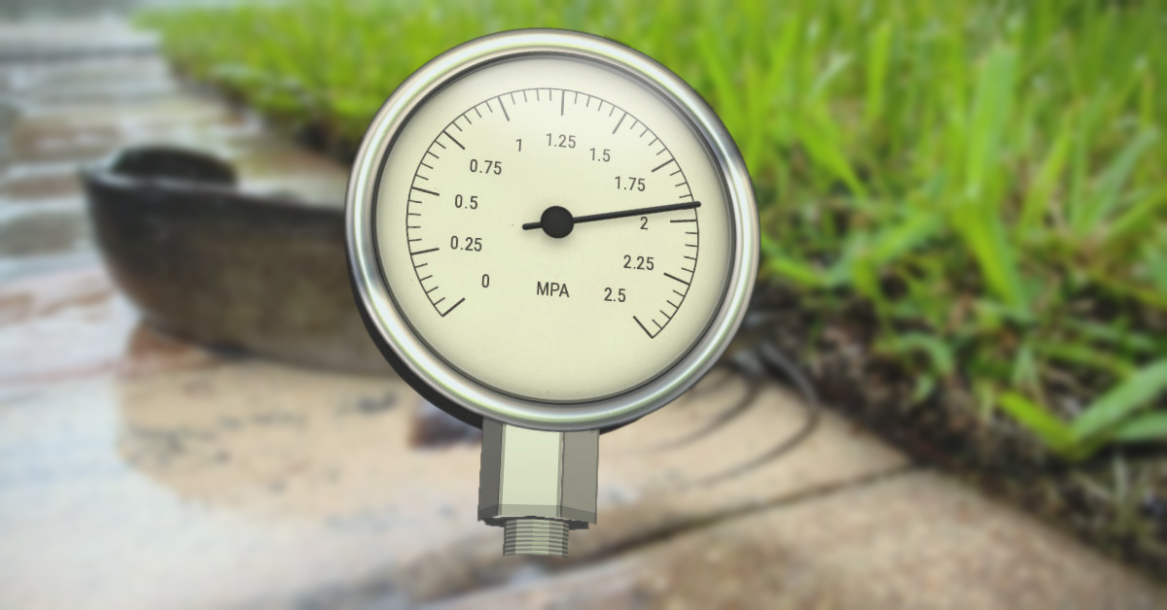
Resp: 1.95 MPa
